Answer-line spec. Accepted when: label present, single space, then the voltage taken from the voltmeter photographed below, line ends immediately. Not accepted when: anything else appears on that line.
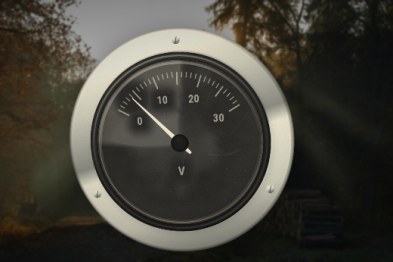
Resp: 4 V
